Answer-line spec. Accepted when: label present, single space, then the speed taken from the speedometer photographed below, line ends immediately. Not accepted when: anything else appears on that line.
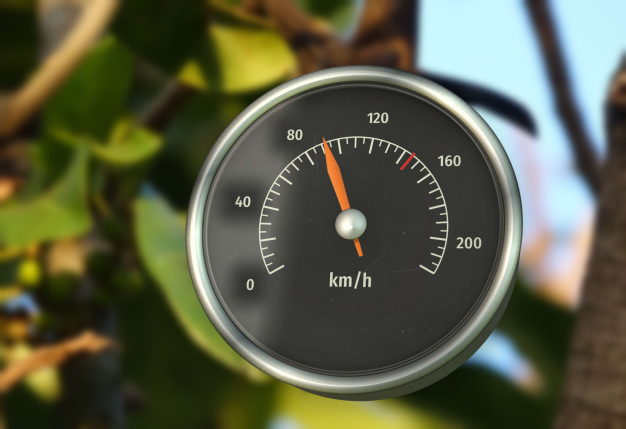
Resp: 92.5 km/h
